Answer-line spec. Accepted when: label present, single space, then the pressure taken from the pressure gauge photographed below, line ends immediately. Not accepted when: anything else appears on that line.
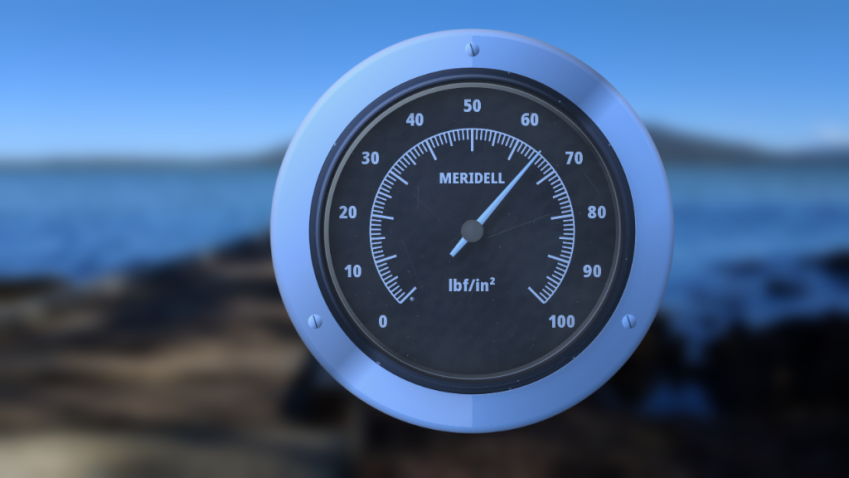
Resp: 65 psi
